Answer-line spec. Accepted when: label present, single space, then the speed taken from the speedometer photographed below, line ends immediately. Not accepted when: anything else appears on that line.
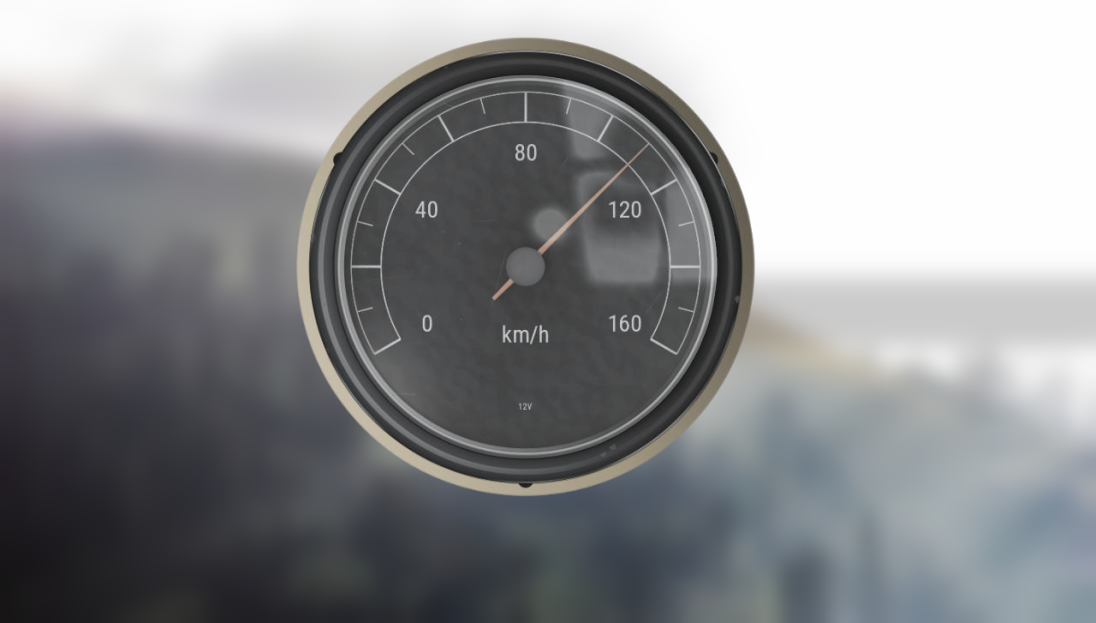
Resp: 110 km/h
